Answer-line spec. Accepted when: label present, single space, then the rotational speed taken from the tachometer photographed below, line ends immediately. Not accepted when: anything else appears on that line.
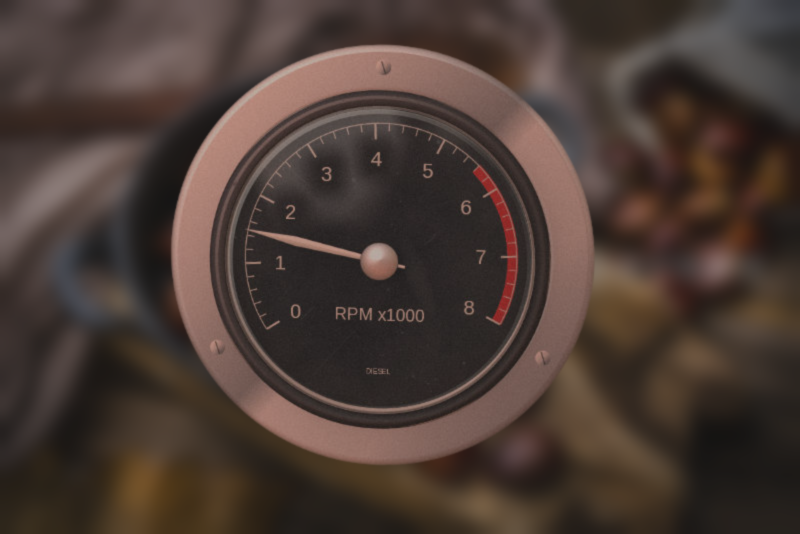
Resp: 1500 rpm
